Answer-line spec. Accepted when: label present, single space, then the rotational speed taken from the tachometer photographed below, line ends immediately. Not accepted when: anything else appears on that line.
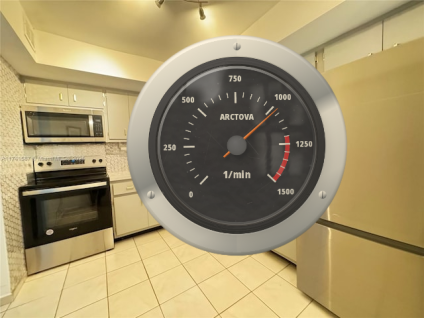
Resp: 1025 rpm
